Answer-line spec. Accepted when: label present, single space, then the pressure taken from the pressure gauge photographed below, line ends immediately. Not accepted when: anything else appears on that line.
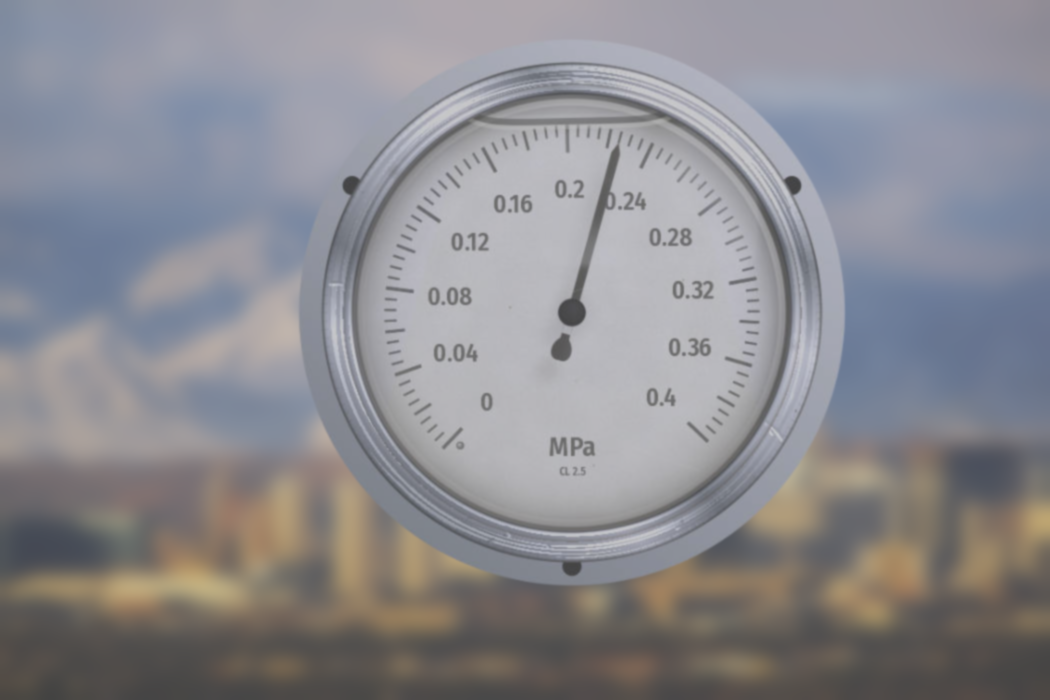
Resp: 0.225 MPa
